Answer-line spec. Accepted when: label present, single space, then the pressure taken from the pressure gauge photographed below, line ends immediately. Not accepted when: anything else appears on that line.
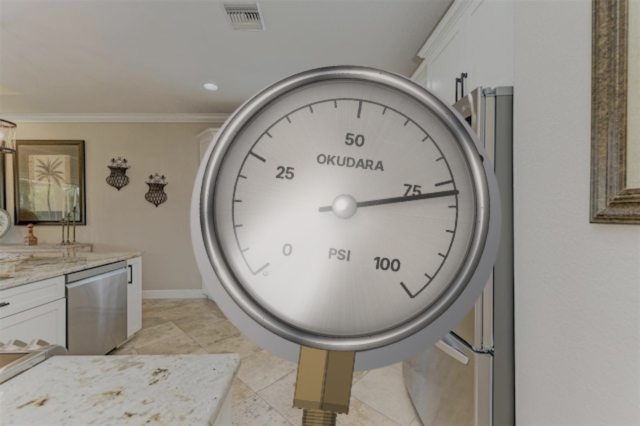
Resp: 77.5 psi
